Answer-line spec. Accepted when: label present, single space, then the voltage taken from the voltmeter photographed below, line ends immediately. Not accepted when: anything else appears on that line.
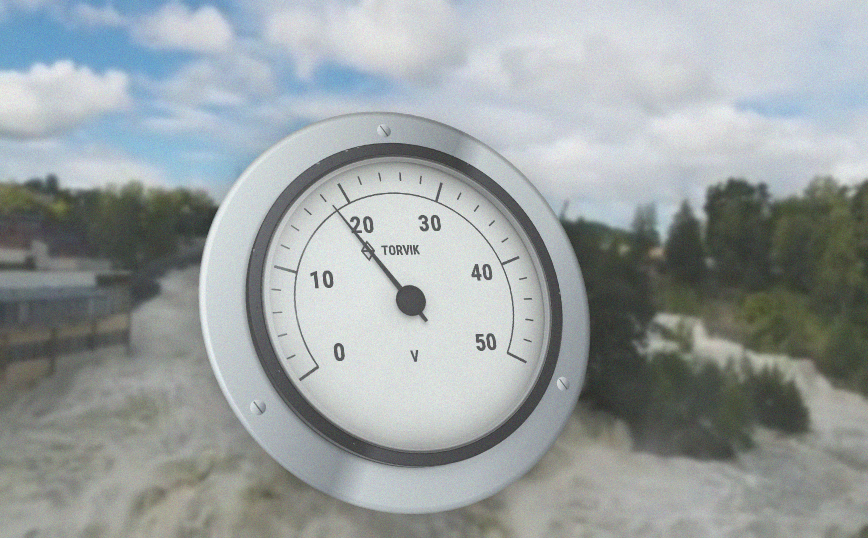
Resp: 18 V
